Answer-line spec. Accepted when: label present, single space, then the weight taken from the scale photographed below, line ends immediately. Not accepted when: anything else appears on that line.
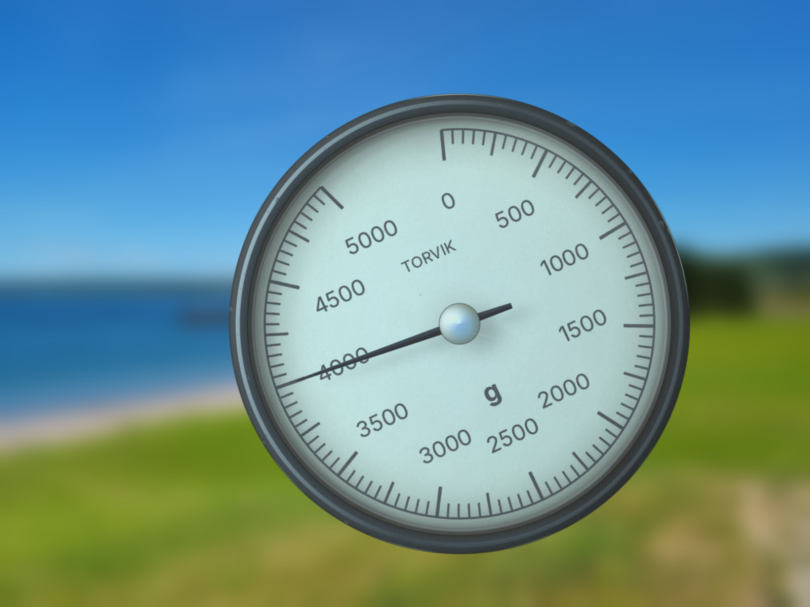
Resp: 4000 g
